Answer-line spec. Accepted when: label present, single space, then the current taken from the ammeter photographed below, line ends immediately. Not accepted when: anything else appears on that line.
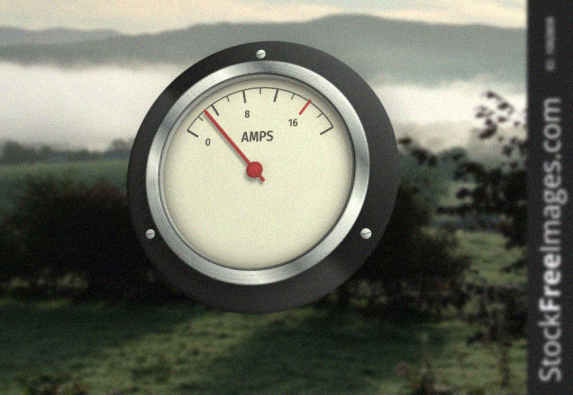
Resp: 3 A
